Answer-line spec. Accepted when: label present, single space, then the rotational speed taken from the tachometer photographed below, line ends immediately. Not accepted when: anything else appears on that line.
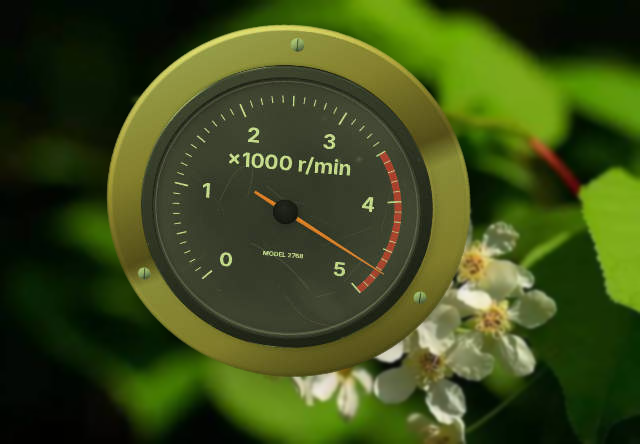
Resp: 4700 rpm
